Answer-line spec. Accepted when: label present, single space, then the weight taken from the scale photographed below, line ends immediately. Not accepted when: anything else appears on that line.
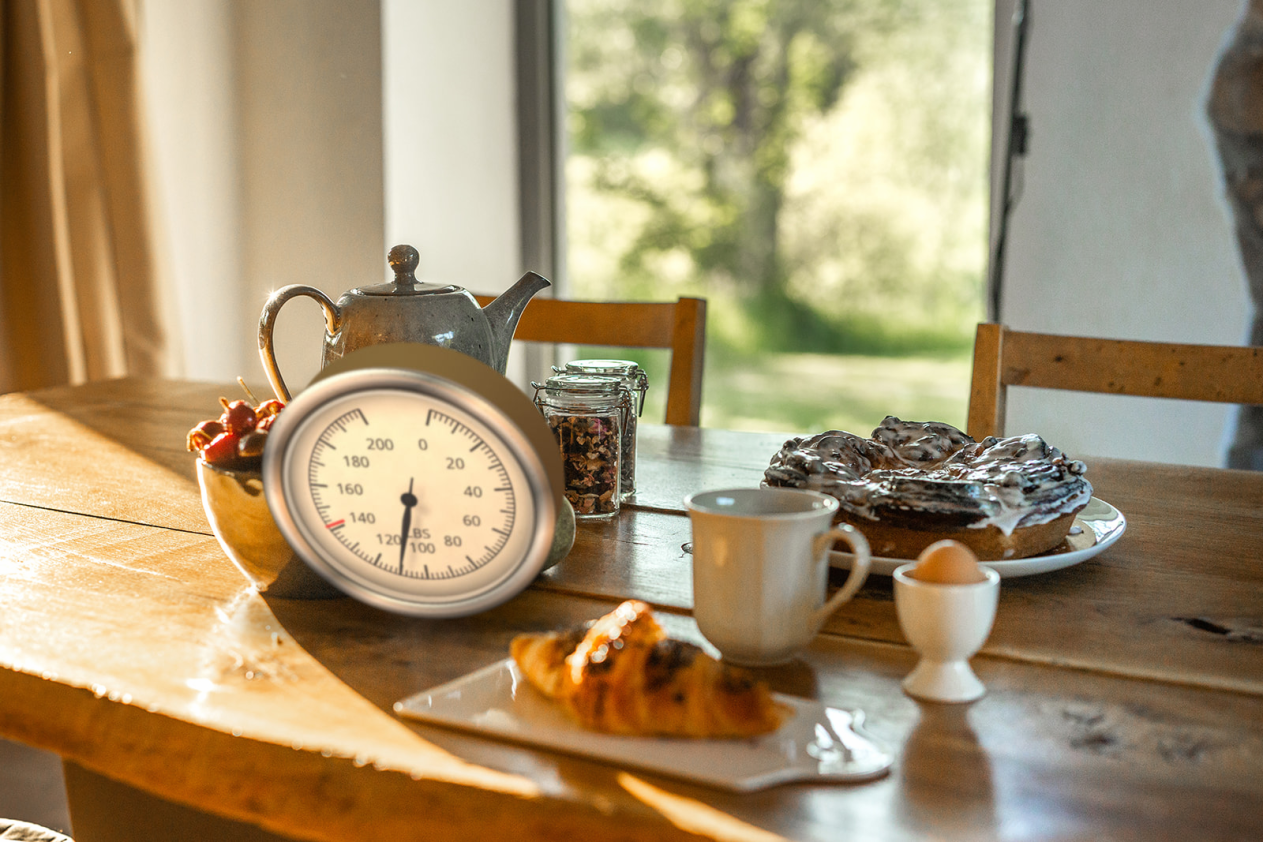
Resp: 110 lb
